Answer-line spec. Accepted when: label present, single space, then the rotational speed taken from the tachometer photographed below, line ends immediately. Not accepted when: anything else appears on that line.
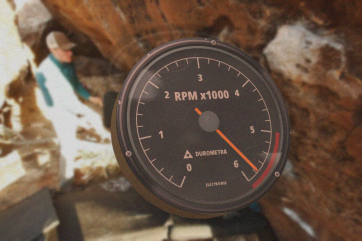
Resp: 5800 rpm
